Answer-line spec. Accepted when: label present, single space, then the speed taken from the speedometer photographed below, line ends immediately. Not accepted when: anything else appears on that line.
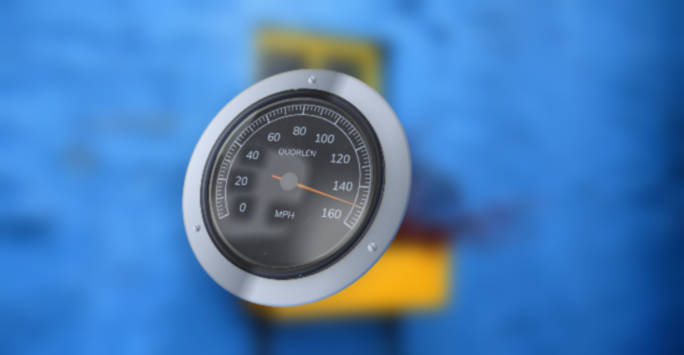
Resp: 150 mph
